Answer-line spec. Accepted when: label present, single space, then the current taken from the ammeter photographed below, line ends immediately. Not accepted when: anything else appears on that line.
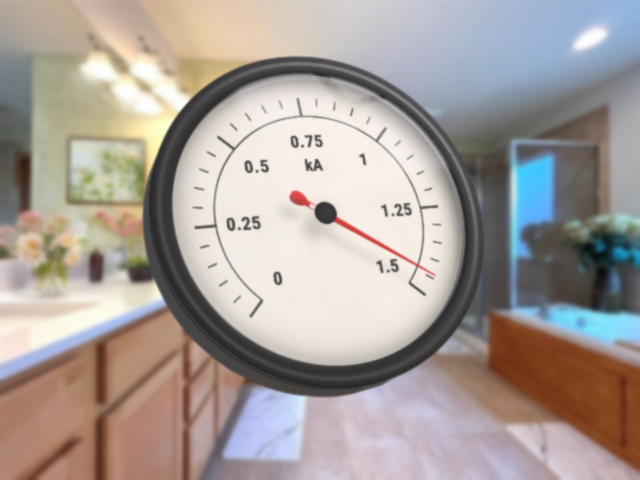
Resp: 1.45 kA
